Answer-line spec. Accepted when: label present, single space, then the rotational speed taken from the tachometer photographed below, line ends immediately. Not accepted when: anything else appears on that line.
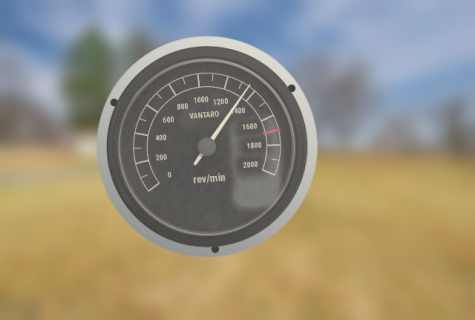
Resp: 1350 rpm
